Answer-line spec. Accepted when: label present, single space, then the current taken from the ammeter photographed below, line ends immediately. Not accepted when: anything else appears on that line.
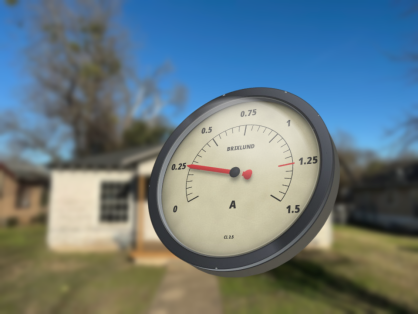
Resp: 0.25 A
